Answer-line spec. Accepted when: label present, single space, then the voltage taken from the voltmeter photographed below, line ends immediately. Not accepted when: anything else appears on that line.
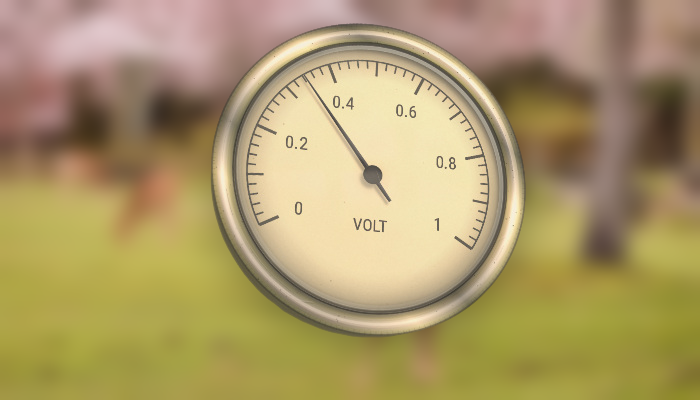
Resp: 0.34 V
